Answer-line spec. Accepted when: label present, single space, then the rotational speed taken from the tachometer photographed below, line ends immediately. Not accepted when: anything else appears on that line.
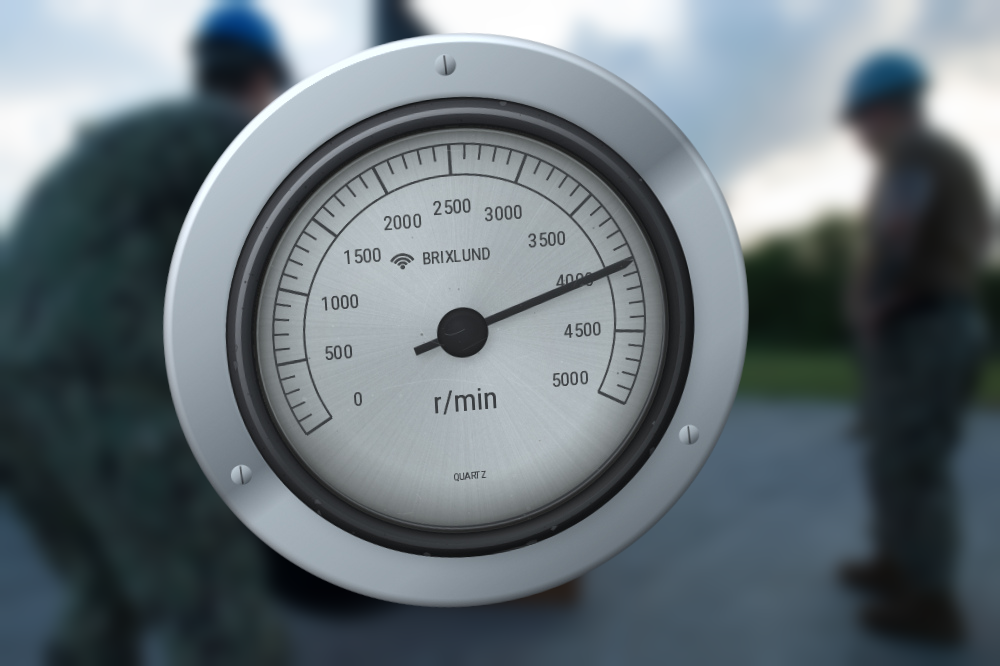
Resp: 4000 rpm
